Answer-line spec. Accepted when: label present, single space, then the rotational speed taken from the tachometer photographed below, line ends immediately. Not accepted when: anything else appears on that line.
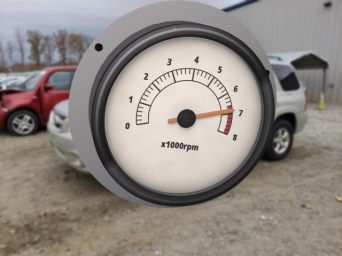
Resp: 6800 rpm
